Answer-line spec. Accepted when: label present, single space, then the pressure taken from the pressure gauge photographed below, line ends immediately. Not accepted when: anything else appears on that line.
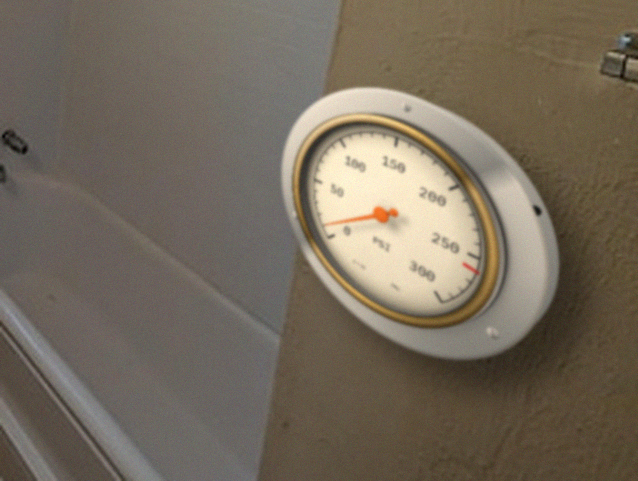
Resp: 10 psi
